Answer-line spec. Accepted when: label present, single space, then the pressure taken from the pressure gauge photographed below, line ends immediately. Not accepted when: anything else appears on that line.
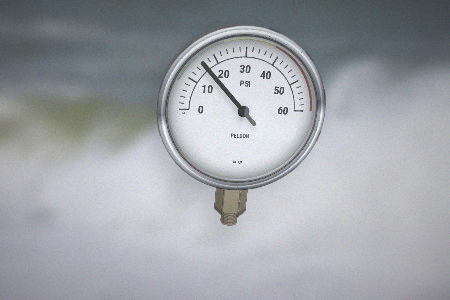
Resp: 16 psi
